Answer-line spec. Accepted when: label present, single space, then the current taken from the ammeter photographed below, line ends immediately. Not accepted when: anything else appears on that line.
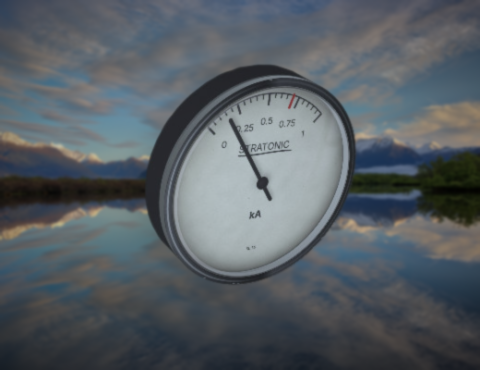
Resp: 0.15 kA
